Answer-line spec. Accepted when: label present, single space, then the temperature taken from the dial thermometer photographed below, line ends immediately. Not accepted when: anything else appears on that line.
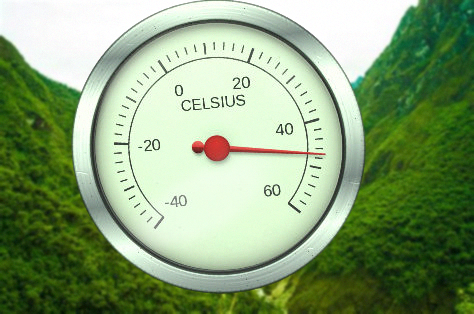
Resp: 47 °C
